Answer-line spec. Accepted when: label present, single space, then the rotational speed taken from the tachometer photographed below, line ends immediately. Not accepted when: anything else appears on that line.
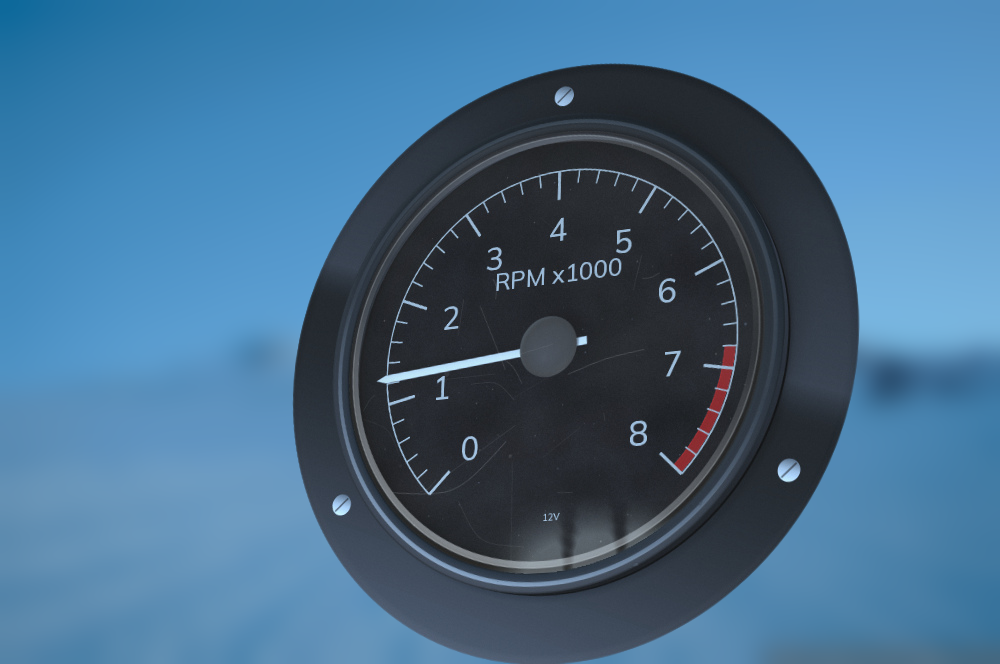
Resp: 1200 rpm
